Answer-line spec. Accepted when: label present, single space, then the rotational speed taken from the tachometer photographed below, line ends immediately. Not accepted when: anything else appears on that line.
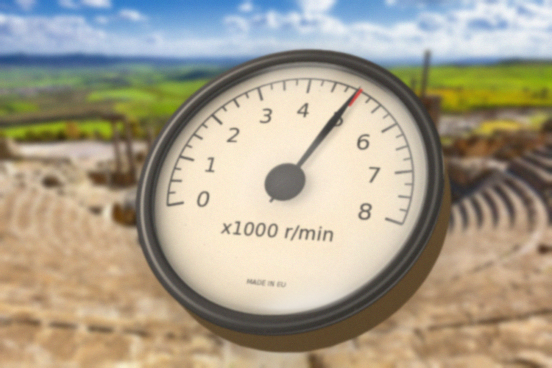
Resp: 5000 rpm
